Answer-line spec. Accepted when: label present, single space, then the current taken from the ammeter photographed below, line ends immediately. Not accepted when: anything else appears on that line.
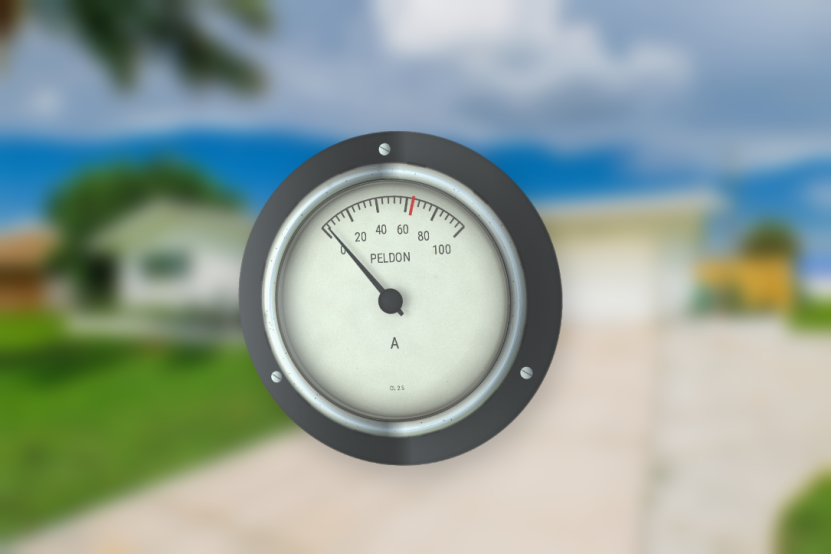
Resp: 4 A
